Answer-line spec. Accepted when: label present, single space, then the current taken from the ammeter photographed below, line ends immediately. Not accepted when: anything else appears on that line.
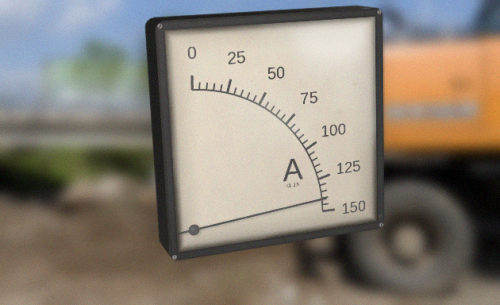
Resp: 140 A
